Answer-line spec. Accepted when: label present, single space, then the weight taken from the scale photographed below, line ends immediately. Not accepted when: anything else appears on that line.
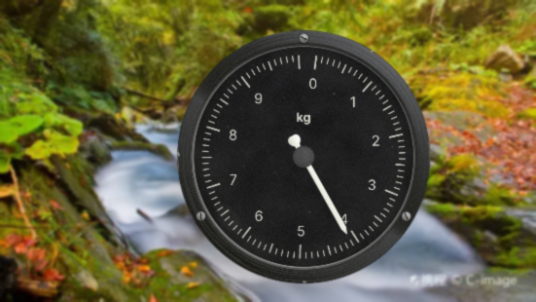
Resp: 4.1 kg
